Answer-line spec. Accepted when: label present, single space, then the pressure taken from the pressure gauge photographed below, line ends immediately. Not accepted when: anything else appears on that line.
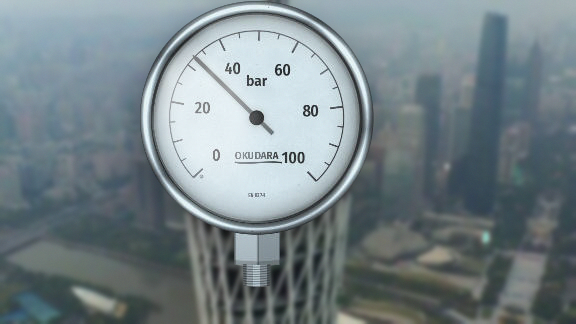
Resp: 32.5 bar
